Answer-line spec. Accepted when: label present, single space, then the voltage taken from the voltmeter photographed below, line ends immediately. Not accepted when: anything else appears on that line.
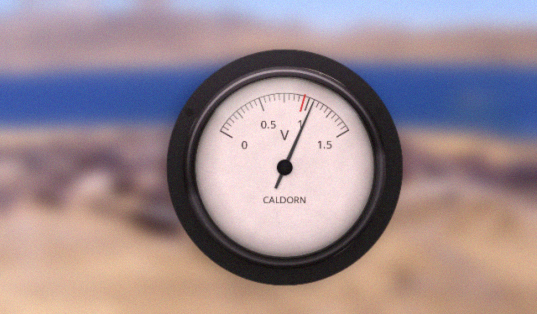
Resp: 1.05 V
